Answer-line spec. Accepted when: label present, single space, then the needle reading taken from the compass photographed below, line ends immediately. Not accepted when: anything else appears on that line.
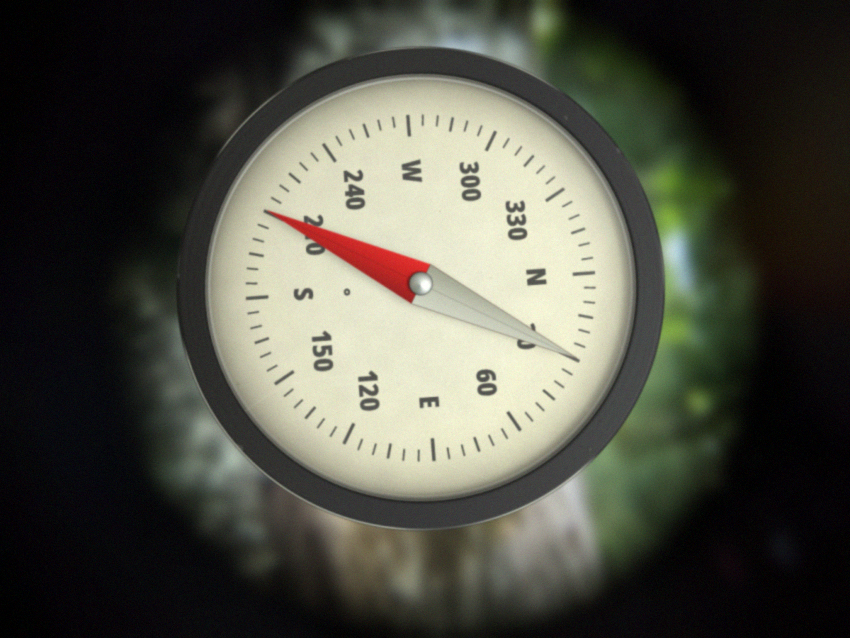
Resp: 210 °
